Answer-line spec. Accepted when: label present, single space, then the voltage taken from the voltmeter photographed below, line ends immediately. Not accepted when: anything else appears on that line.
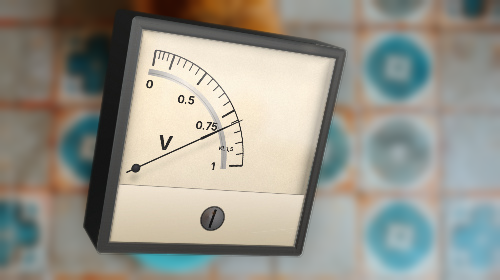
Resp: 0.8 V
